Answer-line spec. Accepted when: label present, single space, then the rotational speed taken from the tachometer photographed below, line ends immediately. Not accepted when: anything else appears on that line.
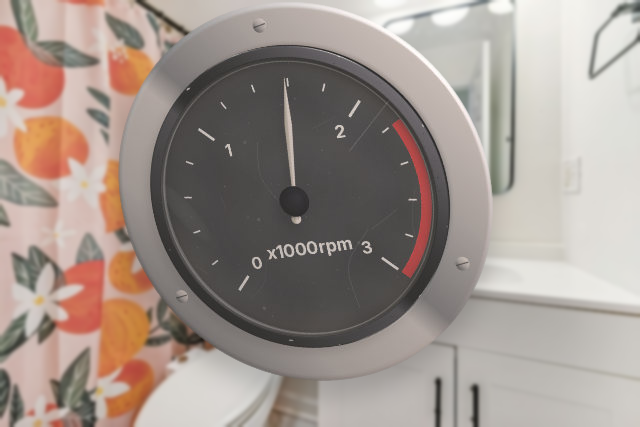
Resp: 1600 rpm
